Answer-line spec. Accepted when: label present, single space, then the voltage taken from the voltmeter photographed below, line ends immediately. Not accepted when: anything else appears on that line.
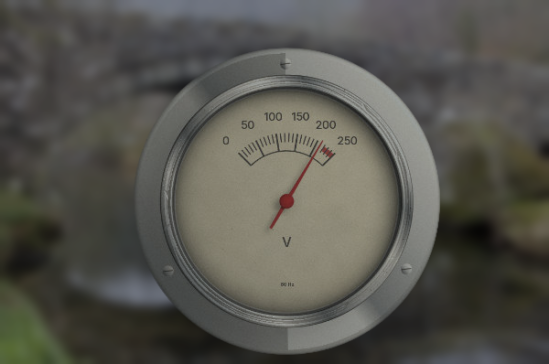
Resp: 210 V
